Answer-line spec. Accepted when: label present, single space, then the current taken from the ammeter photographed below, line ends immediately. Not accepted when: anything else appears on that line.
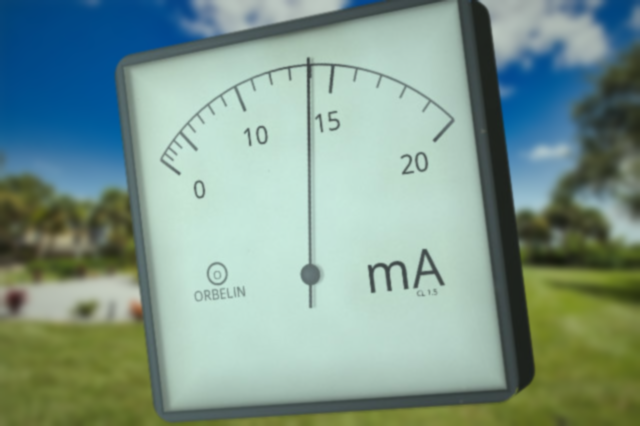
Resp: 14 mA
